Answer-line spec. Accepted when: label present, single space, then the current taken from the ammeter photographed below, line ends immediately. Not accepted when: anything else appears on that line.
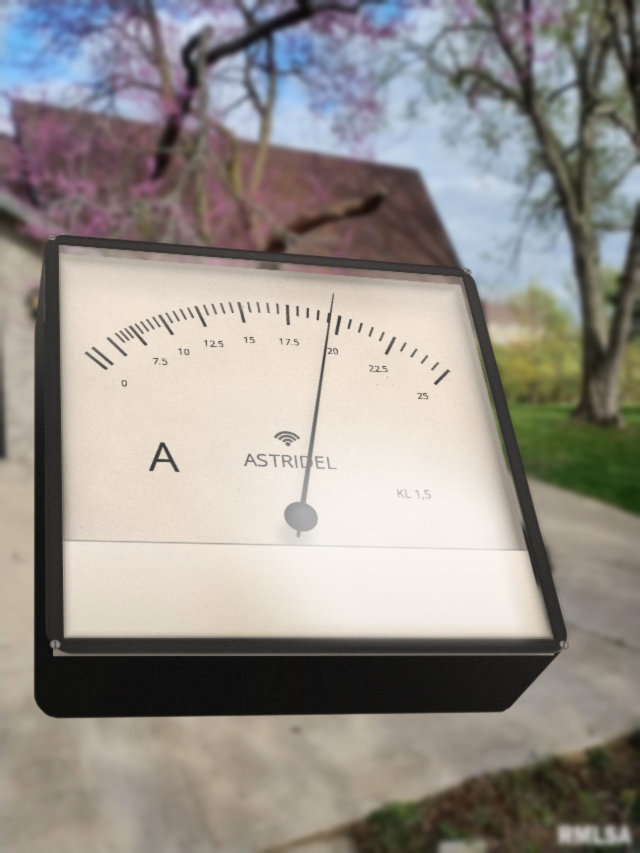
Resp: 19.5 A
